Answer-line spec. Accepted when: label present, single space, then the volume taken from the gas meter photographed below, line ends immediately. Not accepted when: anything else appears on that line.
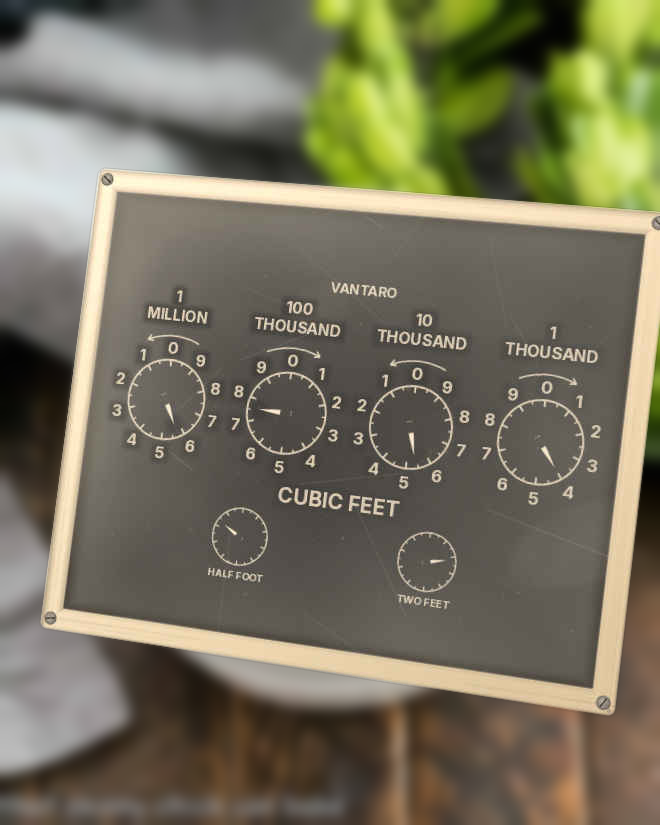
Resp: 575400 ft³
